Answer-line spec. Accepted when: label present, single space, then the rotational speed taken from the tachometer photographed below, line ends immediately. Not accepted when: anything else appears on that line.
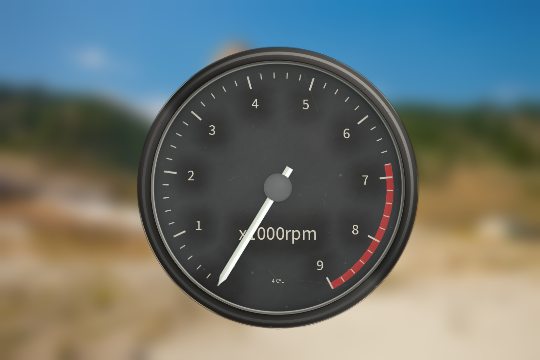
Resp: 0 rpm
